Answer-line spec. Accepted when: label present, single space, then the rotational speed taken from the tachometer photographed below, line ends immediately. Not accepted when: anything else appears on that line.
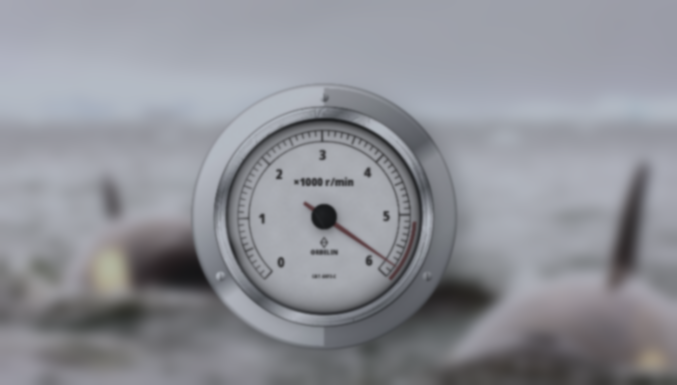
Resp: 5800 rpm
